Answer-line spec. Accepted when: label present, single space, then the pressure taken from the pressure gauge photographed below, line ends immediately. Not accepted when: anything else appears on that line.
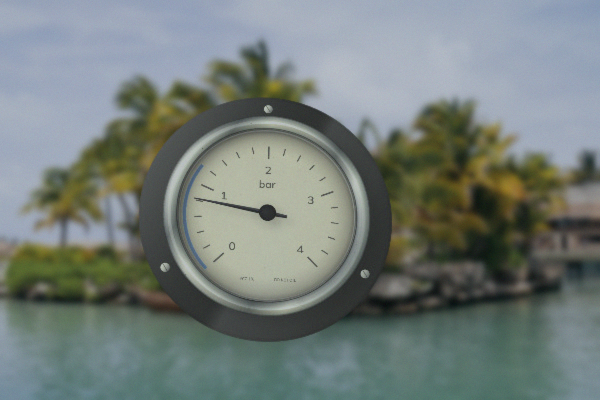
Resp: 0.8 bar
